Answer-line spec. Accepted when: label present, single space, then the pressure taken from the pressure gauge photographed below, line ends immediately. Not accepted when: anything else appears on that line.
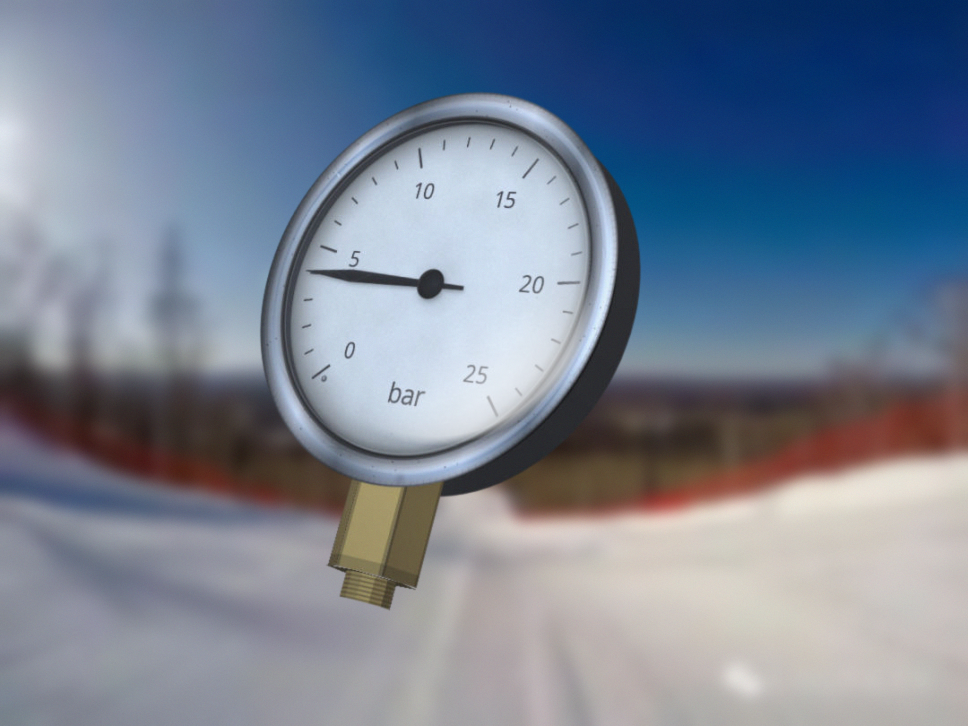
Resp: 4 bar
